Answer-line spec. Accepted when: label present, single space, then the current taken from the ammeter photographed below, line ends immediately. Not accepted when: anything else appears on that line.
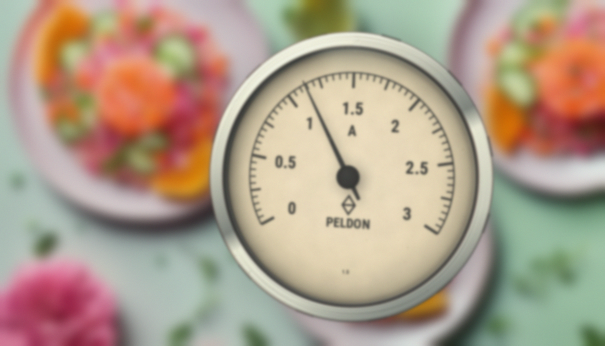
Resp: 1.15 A
